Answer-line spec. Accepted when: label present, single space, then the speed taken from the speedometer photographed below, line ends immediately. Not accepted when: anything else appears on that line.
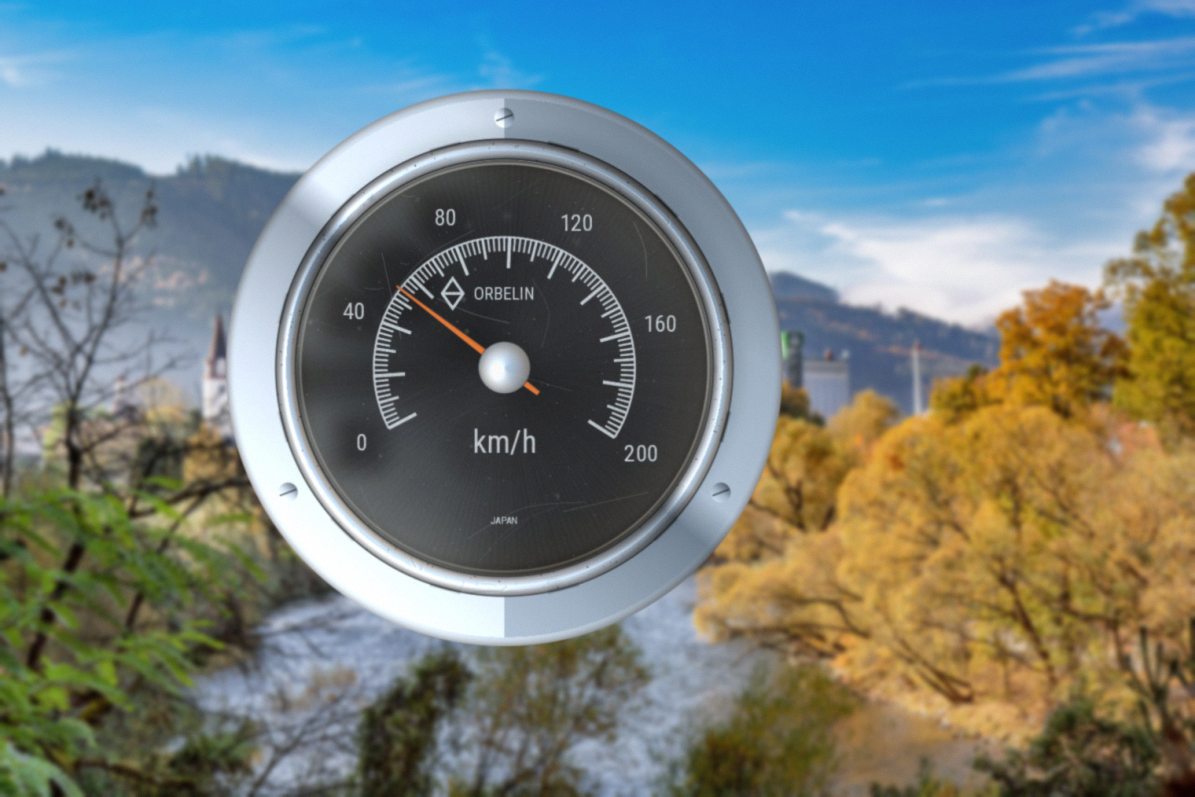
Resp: 54 km/h
